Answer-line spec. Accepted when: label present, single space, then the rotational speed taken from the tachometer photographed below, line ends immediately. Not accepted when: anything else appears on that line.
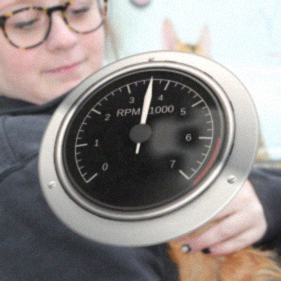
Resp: 3600 rpm
